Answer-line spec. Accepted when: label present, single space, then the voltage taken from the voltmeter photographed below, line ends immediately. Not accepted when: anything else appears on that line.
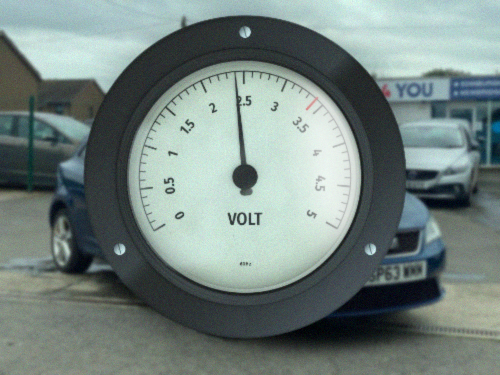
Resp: 2.4 V
